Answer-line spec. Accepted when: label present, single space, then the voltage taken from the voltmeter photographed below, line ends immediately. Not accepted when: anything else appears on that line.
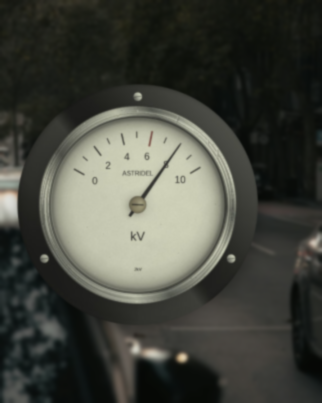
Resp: 8 kV
